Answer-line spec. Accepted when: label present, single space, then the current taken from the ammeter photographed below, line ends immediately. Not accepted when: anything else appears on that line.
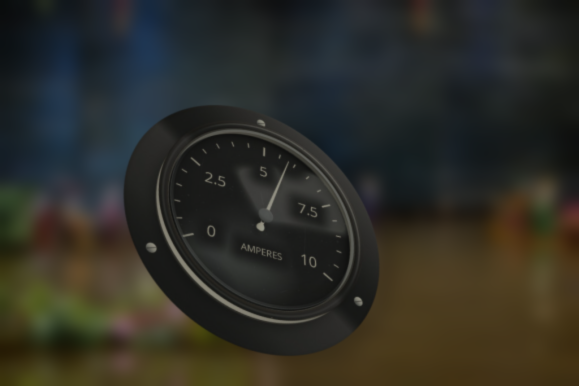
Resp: 5.75 A
